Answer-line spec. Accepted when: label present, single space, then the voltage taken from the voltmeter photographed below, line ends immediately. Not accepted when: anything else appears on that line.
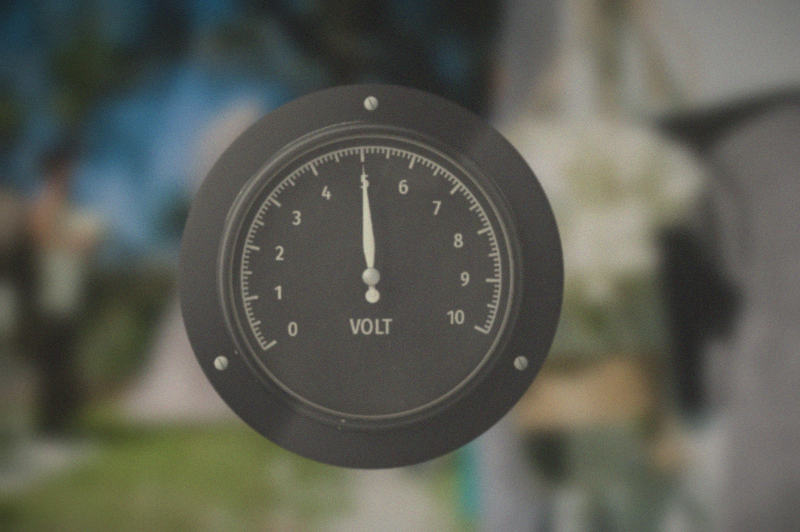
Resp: 5 V
